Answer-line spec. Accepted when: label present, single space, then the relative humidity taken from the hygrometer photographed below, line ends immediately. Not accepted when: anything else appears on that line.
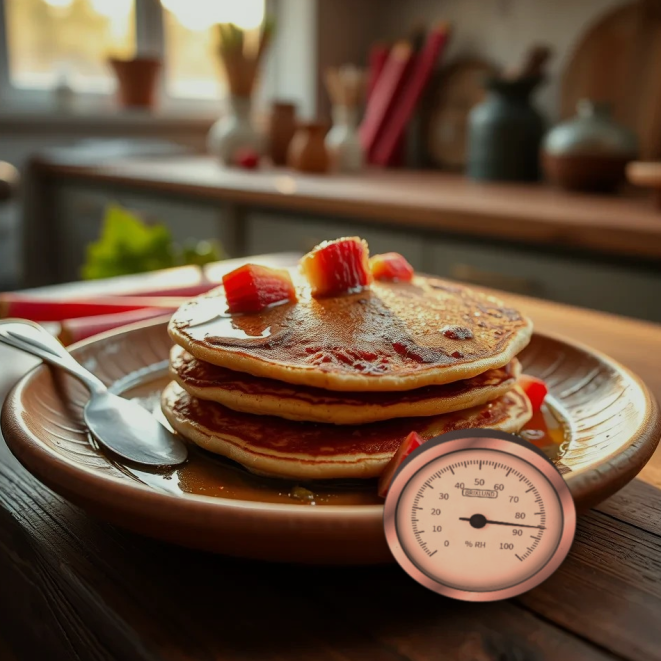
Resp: 85 %
